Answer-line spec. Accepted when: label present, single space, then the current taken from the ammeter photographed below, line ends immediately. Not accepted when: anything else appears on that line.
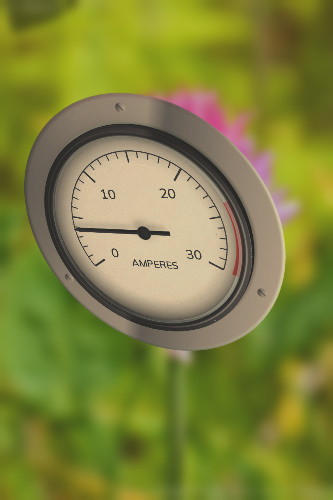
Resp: 4 A
